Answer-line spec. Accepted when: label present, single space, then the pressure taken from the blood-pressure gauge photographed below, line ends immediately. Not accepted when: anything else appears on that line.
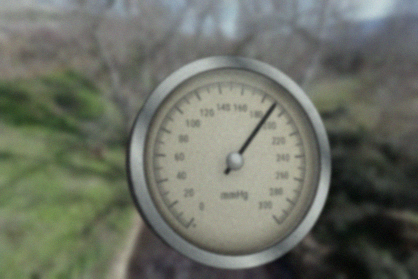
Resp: 190 mmHg
